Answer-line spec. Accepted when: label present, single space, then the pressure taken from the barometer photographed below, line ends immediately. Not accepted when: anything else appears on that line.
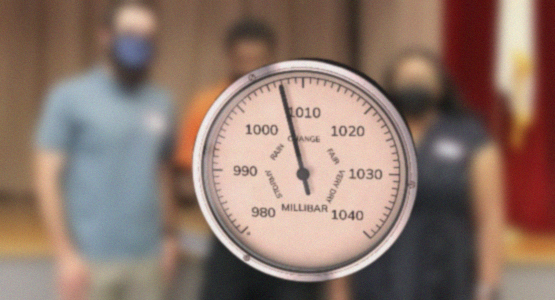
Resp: 1007 mbar
